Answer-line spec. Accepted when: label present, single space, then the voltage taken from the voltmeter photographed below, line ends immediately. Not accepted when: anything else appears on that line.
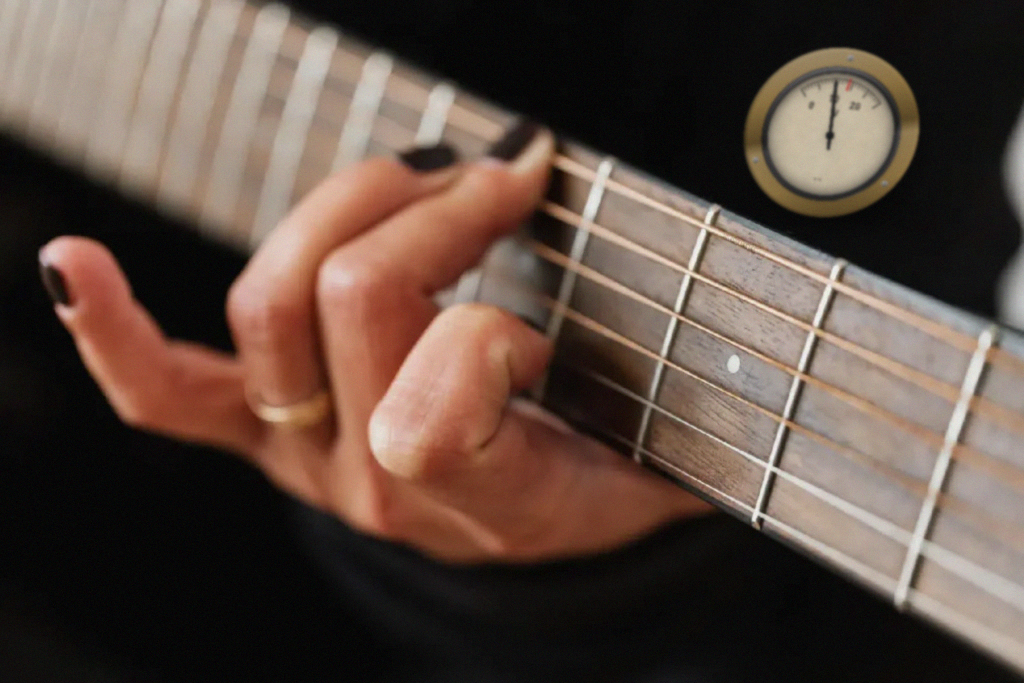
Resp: 10 V
